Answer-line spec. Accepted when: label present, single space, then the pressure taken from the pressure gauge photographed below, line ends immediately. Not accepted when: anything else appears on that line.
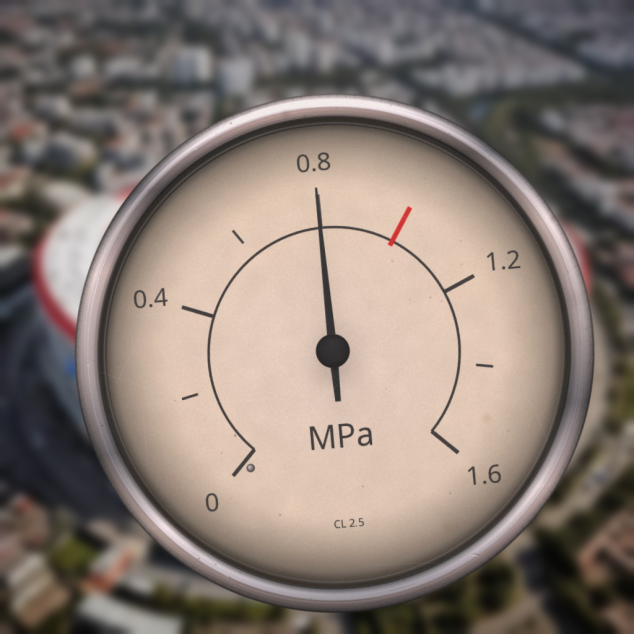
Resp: 0.8 MPa
